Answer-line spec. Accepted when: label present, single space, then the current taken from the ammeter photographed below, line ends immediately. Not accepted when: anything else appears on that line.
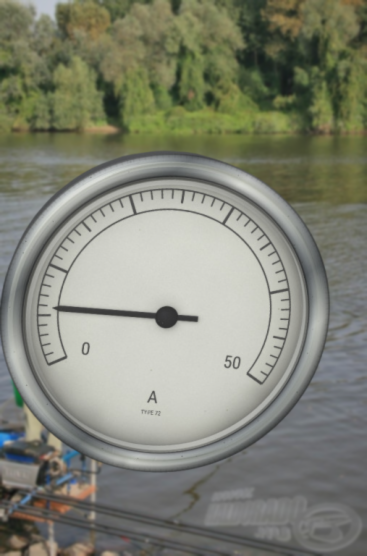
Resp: 6 A
